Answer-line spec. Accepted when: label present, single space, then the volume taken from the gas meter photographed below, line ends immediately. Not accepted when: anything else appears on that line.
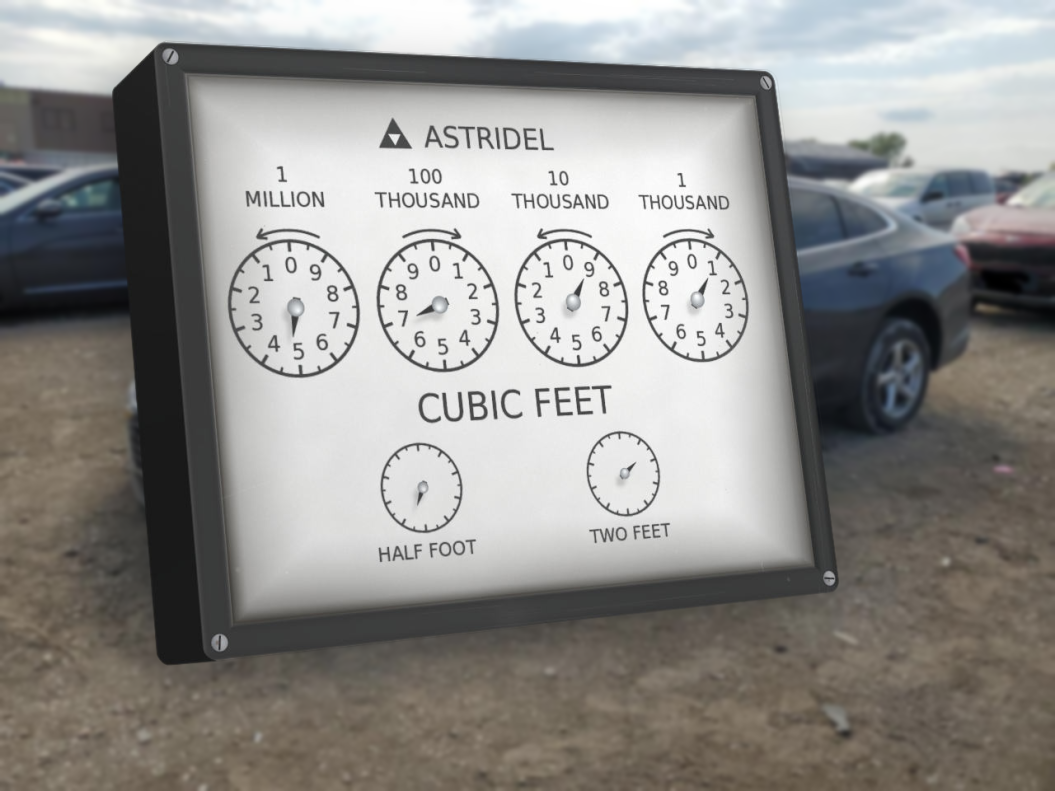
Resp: 469100 ft³
